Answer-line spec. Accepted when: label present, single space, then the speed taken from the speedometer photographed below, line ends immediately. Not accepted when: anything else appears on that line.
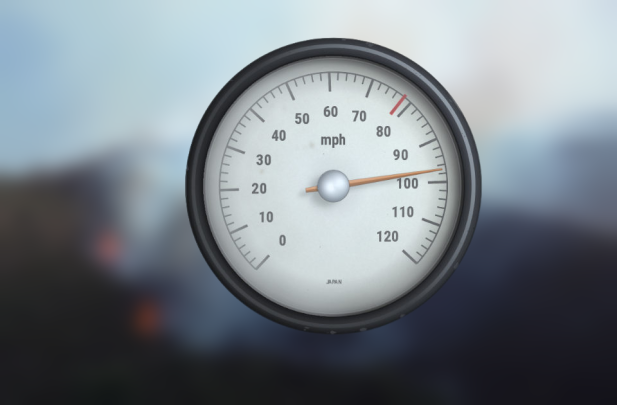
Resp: 97 mph
